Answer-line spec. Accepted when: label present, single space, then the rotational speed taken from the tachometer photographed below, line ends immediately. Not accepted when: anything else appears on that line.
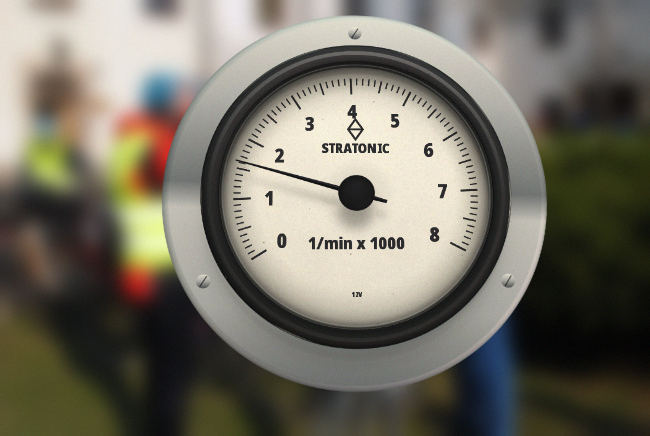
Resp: 1600 rpm
